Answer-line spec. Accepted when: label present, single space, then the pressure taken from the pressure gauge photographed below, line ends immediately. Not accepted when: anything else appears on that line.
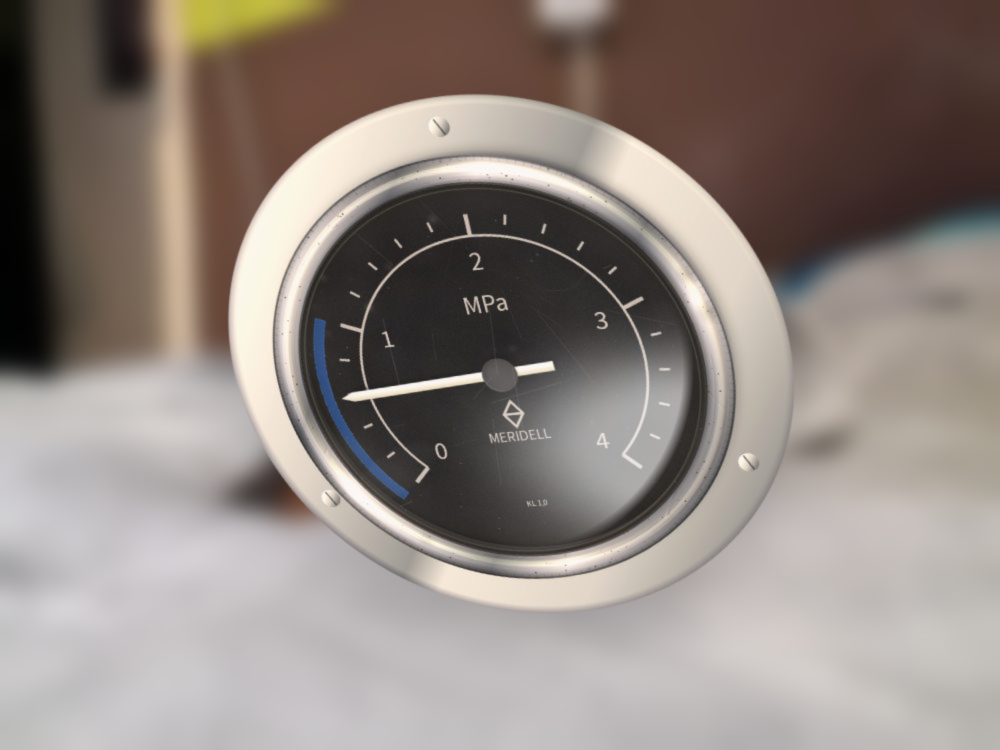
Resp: 0.6 MPa
